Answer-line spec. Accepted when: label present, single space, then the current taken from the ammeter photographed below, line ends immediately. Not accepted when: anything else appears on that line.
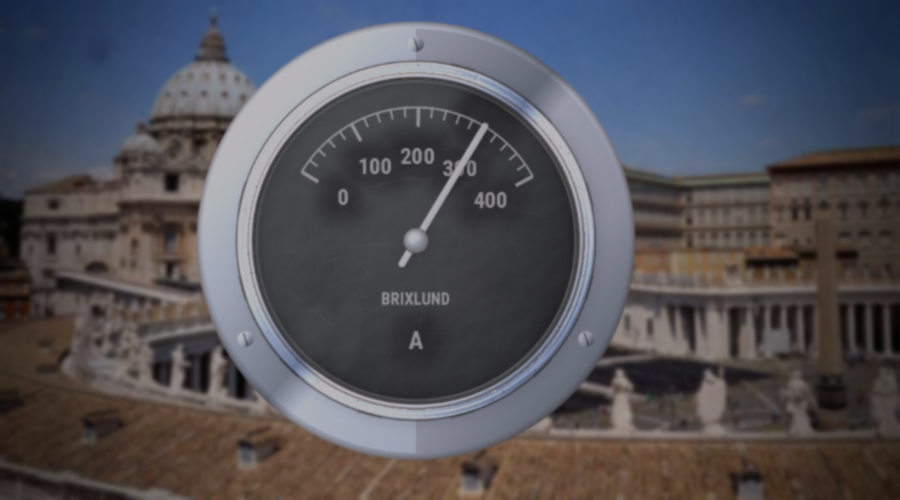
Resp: 300 A
